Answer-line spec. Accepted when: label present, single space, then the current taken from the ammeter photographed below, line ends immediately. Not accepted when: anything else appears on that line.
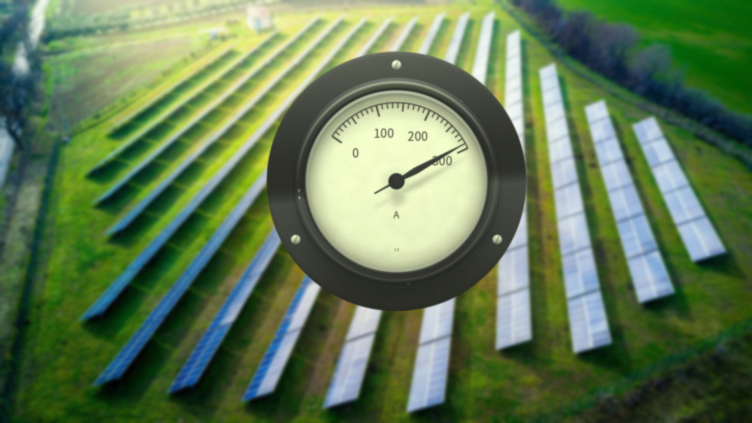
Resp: 290 A
